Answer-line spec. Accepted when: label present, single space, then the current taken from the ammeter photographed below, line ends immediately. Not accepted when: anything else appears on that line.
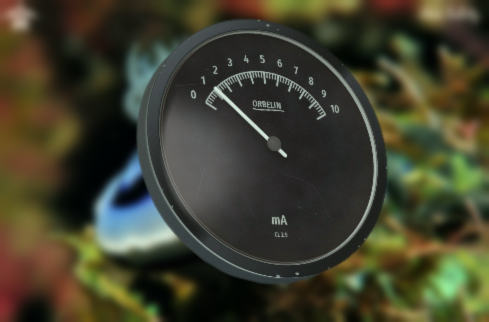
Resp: 1 mA
